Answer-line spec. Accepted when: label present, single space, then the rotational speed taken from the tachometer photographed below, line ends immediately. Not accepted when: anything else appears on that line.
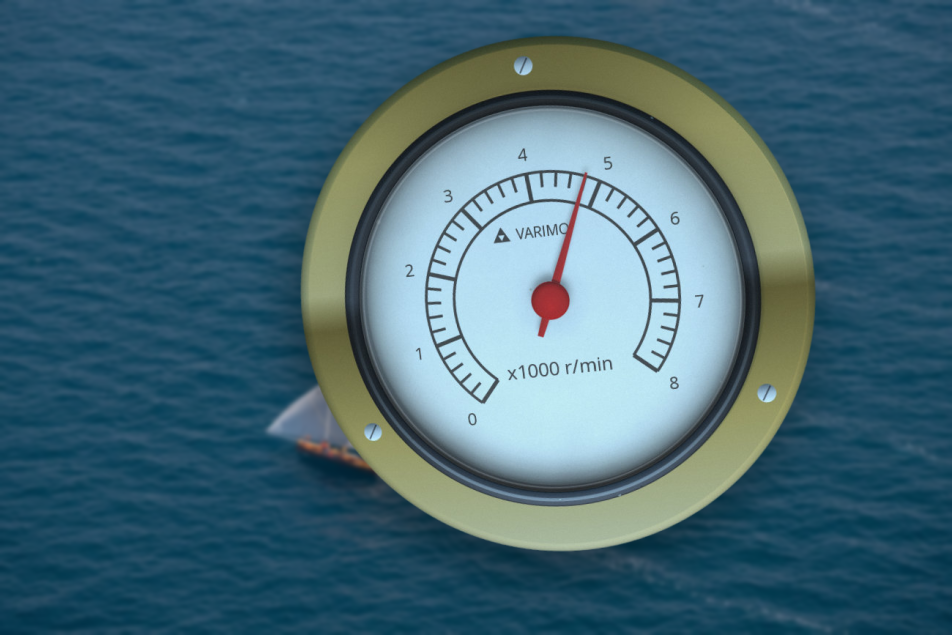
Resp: 4800 rpm
